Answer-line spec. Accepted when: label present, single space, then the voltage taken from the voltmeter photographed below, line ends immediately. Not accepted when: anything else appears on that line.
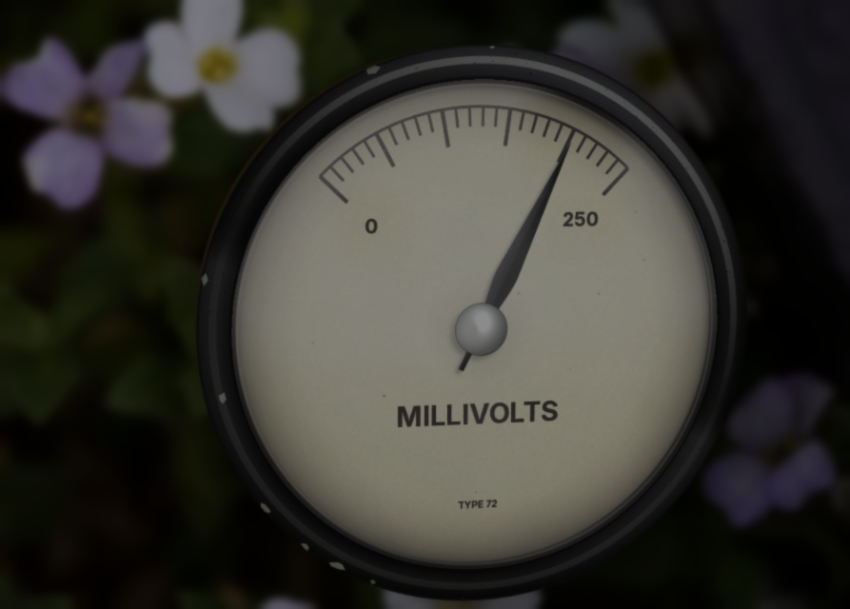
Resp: 200 mV
